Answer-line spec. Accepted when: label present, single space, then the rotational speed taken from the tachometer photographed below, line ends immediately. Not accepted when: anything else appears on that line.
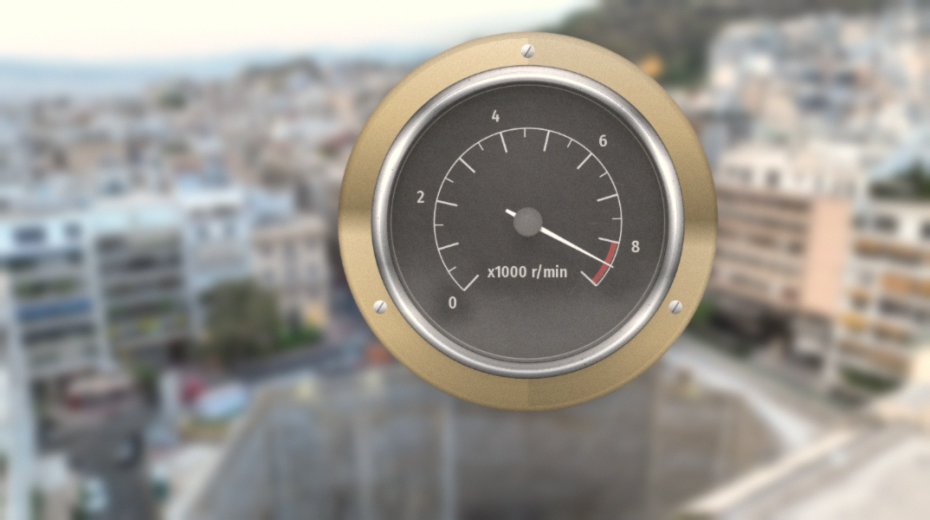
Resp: 8500 rpm
